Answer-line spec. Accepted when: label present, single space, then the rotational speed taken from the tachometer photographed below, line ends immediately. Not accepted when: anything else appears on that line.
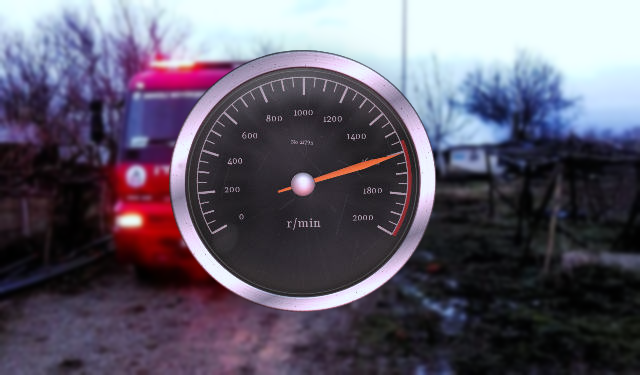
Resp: 1600 rpm
